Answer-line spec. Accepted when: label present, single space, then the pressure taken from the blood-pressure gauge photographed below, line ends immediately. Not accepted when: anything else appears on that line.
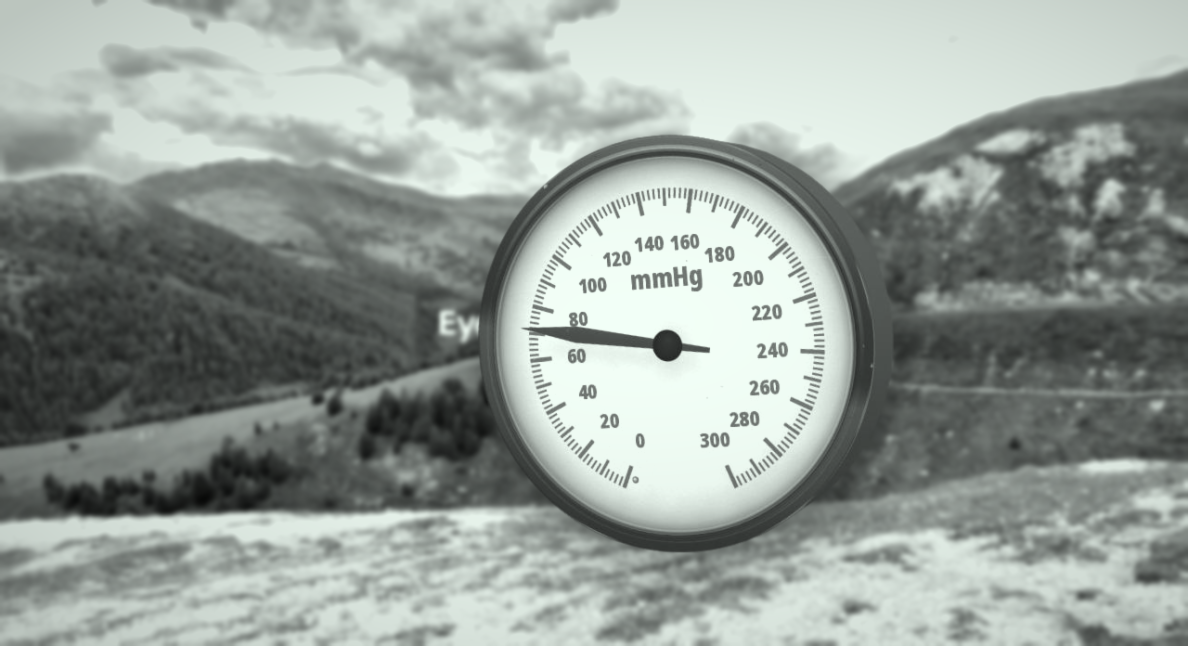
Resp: 72 mmHg
